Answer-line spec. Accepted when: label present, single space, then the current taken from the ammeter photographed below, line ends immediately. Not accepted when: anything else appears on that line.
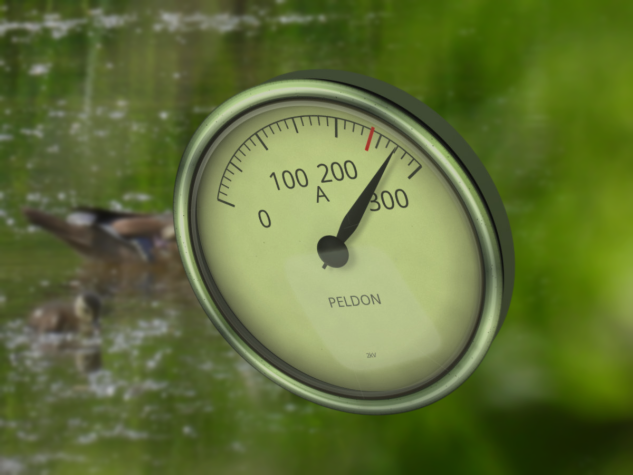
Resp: 270 A
